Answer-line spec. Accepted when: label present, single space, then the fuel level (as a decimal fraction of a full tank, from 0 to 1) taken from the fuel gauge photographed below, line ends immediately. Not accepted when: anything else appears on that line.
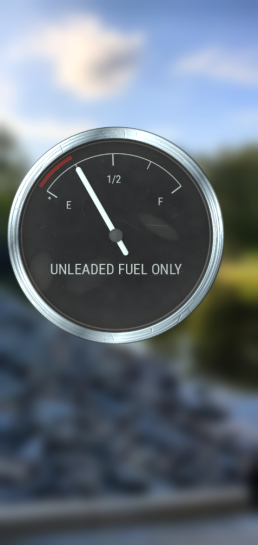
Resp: 0.25
